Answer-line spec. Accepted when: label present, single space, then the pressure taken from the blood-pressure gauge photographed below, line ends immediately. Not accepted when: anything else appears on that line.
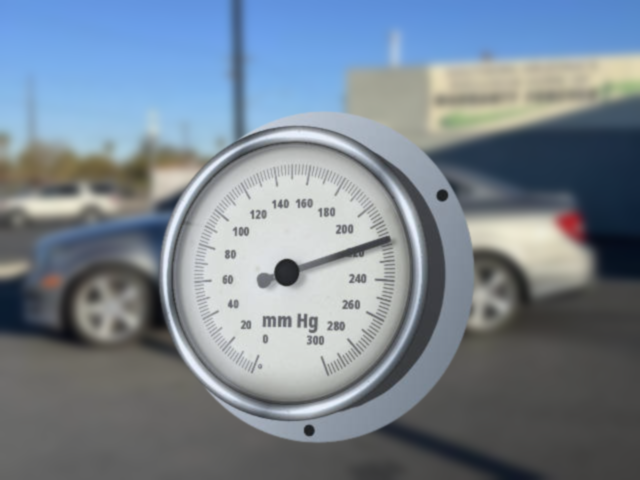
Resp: 220 mmHg
